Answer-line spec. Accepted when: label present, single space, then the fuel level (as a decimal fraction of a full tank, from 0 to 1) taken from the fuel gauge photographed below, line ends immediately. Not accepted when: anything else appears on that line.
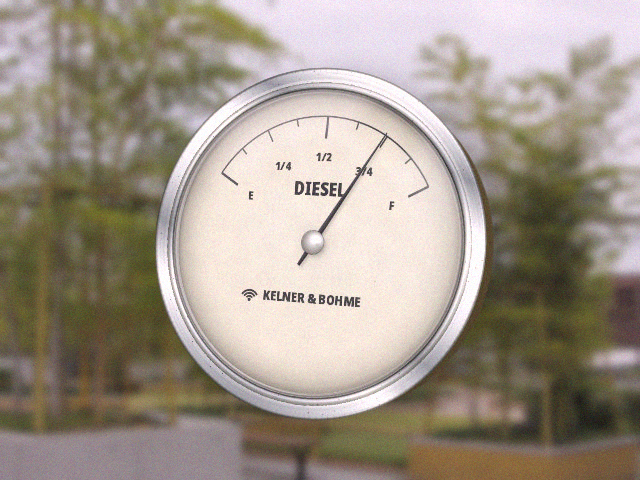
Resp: 0.75
